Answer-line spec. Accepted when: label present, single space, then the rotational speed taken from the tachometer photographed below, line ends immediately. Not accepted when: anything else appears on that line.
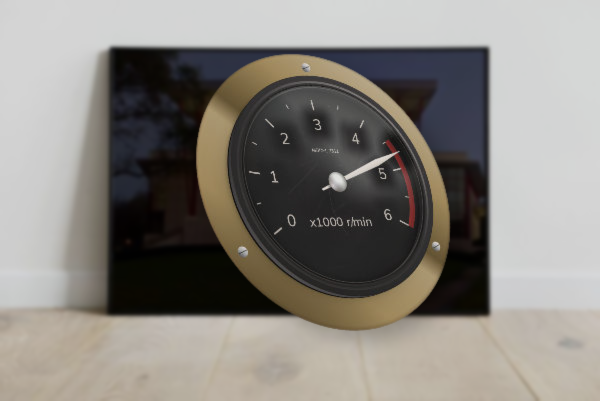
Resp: 4750 rpm
